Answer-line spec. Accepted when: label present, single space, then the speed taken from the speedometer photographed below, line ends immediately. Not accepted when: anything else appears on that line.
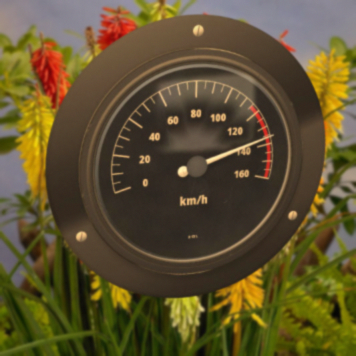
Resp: 135 km/h
